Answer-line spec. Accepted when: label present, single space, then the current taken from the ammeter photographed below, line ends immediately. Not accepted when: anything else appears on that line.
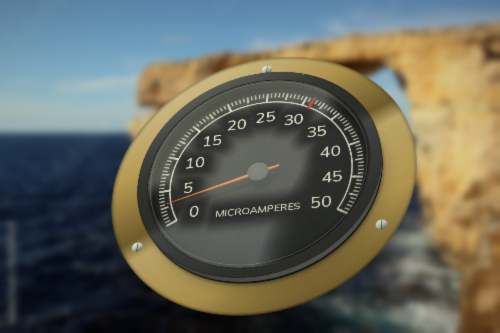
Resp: 2.5 µA
